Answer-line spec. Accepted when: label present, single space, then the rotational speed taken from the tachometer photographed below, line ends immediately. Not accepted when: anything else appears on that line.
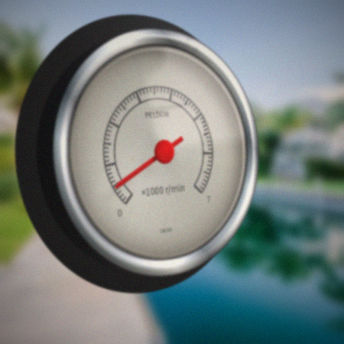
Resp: 500 rpm
